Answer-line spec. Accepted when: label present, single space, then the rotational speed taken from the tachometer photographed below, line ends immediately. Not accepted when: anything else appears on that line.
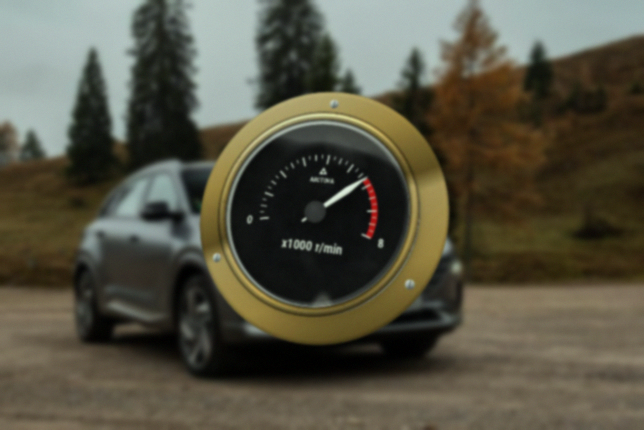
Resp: 5750 rpm
